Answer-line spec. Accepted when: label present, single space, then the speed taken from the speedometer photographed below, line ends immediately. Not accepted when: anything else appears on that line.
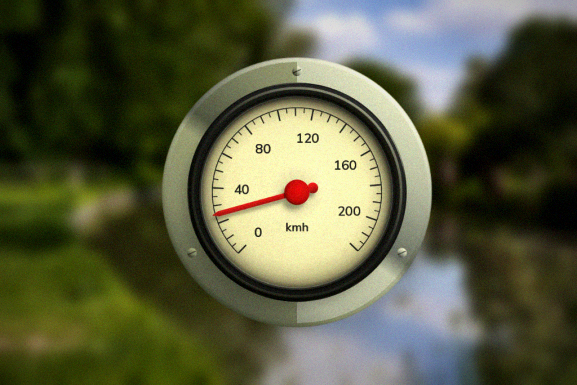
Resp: 25 km/h
